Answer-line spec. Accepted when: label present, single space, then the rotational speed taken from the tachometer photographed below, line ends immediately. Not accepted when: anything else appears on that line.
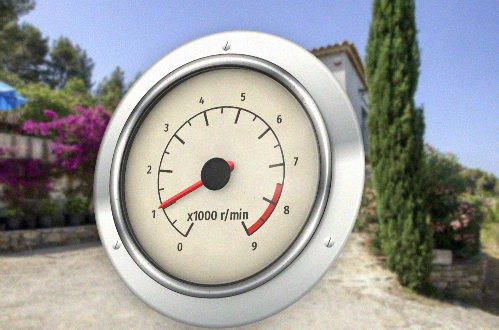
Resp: 1000 rpm
